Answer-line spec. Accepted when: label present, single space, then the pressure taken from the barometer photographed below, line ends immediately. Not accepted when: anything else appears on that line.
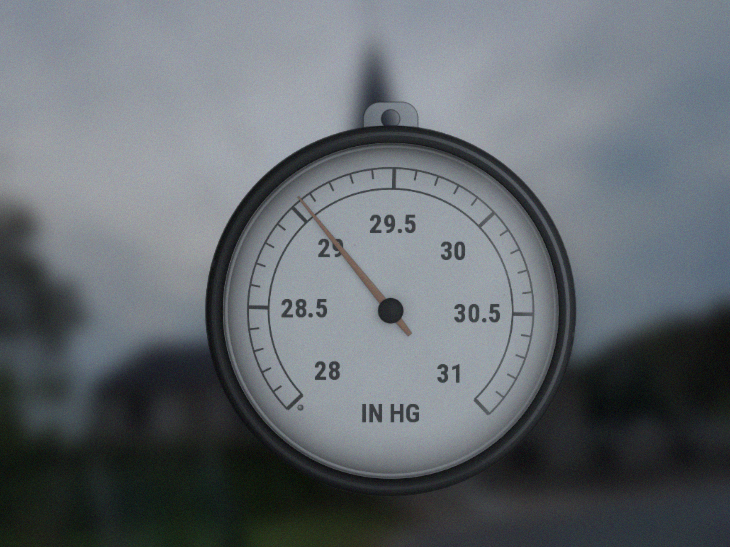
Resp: 29.05 inHg
